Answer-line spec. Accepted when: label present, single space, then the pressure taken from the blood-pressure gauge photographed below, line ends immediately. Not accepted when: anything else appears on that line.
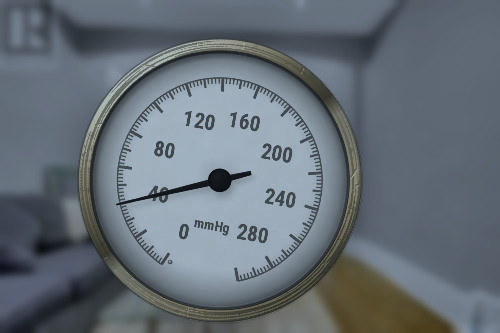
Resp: 40 mmHg
